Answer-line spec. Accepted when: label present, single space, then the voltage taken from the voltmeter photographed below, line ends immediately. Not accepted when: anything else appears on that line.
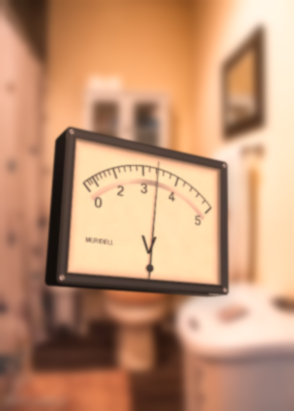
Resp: 3.4 V
